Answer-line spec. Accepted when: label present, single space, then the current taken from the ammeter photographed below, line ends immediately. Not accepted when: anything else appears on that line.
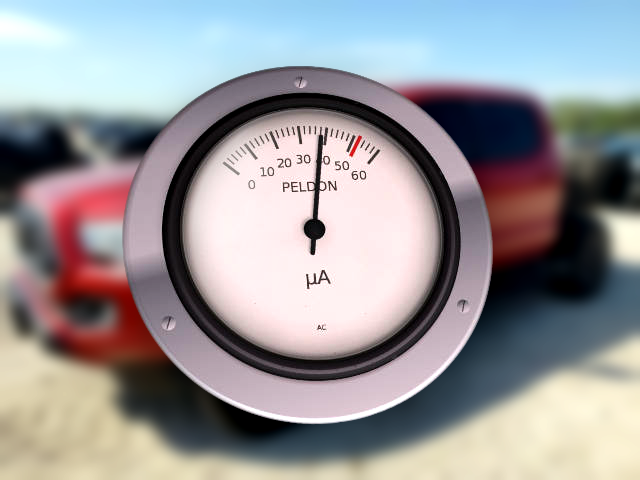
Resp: 38 µA
